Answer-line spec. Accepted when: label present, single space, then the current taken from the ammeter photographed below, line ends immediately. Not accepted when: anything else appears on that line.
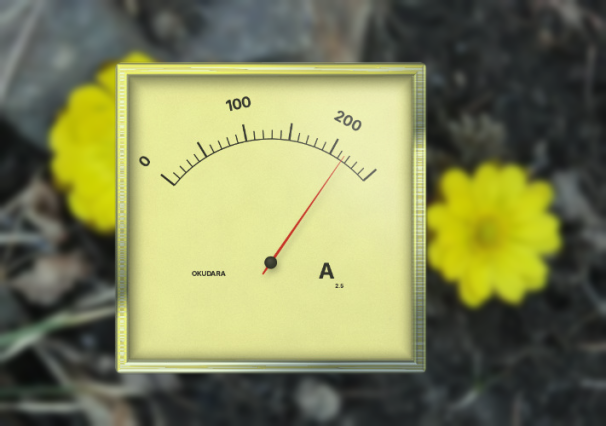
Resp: 215 A
